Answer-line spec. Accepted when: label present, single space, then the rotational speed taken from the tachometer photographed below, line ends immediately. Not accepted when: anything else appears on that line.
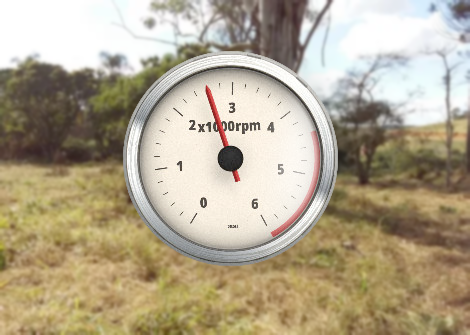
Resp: 2600 rpm
